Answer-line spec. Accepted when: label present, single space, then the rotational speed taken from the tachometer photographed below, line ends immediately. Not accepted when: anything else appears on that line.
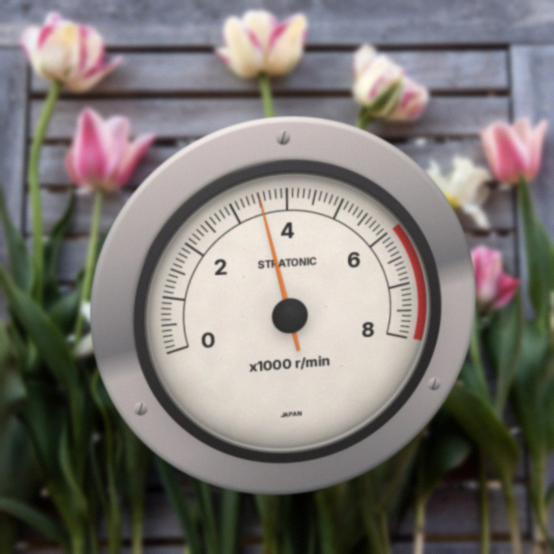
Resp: 3500 rpm
